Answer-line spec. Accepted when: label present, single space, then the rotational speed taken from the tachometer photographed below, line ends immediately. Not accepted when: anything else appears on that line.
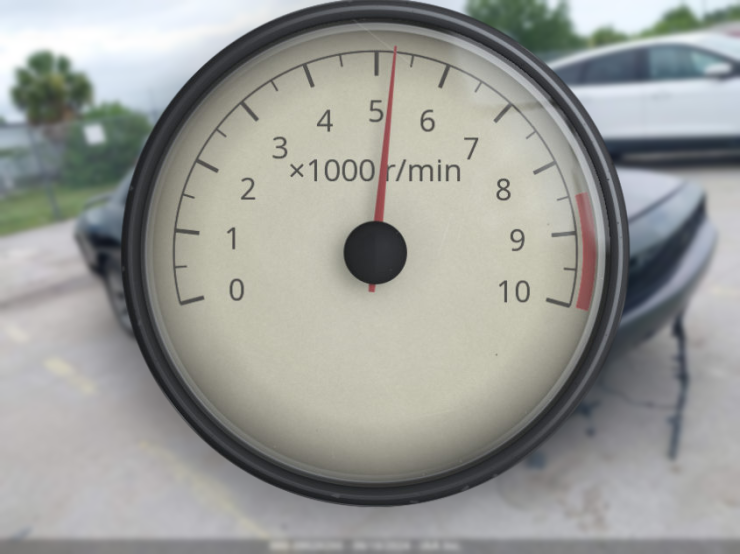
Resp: 5250 rpm
